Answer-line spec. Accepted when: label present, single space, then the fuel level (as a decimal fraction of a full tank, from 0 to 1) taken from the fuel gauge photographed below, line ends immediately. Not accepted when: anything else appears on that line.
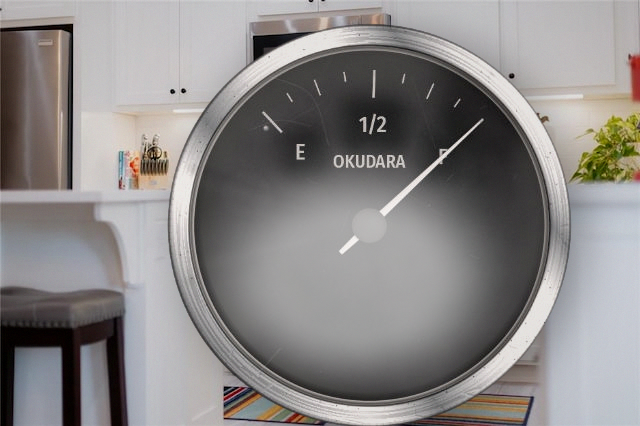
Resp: 1
